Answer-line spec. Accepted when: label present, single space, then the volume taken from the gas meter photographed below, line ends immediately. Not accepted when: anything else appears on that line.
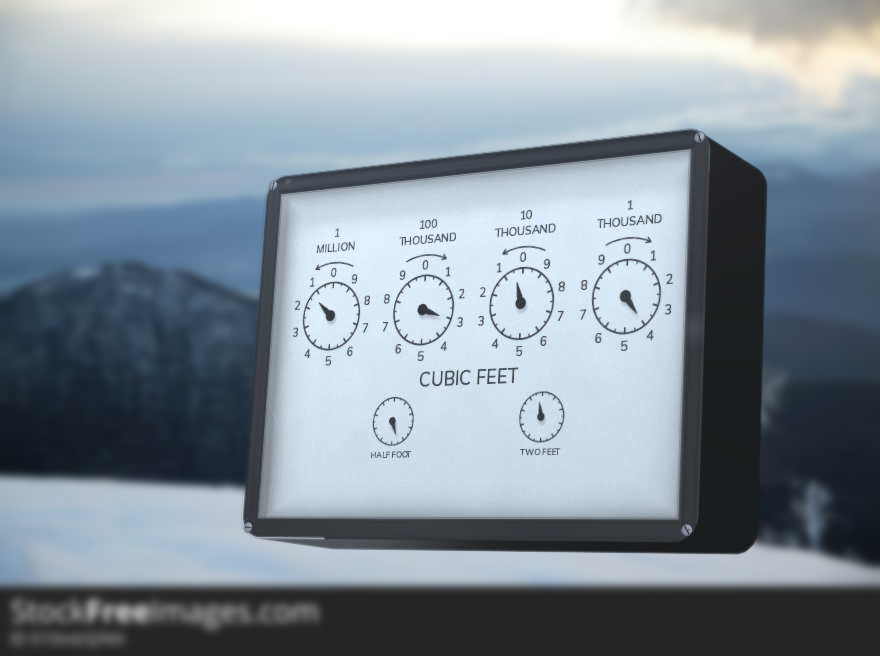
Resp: 130400 ft³
